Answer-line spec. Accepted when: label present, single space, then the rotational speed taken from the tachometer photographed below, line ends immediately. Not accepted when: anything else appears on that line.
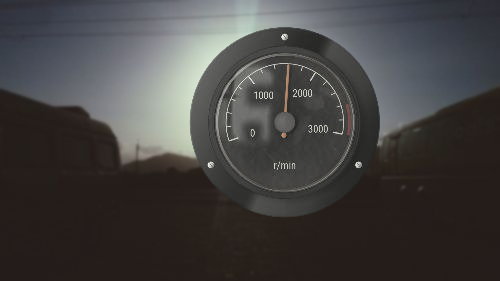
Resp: 1600 rpm
